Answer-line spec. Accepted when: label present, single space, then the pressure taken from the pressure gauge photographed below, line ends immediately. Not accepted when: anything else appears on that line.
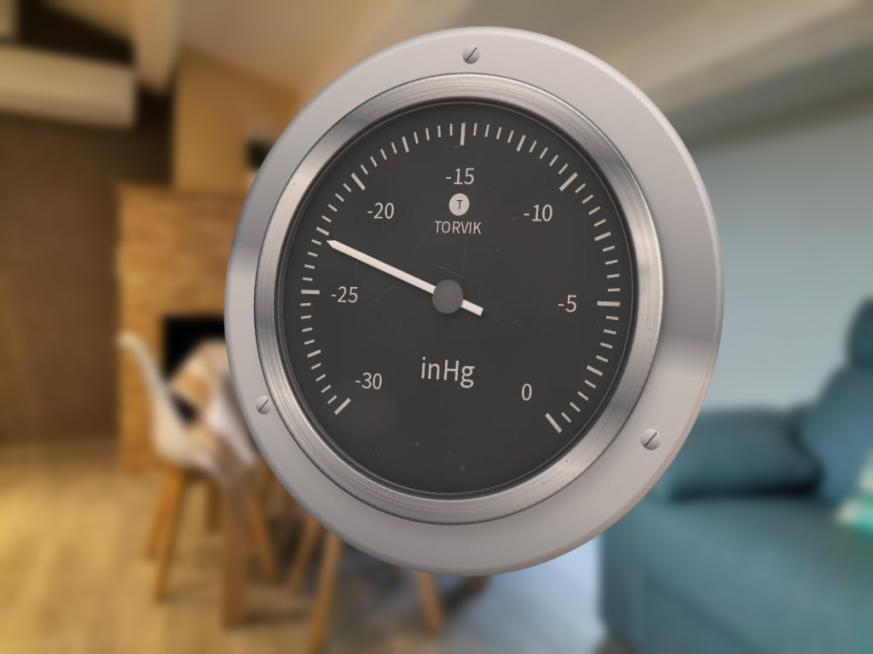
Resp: -22.75 inHg
